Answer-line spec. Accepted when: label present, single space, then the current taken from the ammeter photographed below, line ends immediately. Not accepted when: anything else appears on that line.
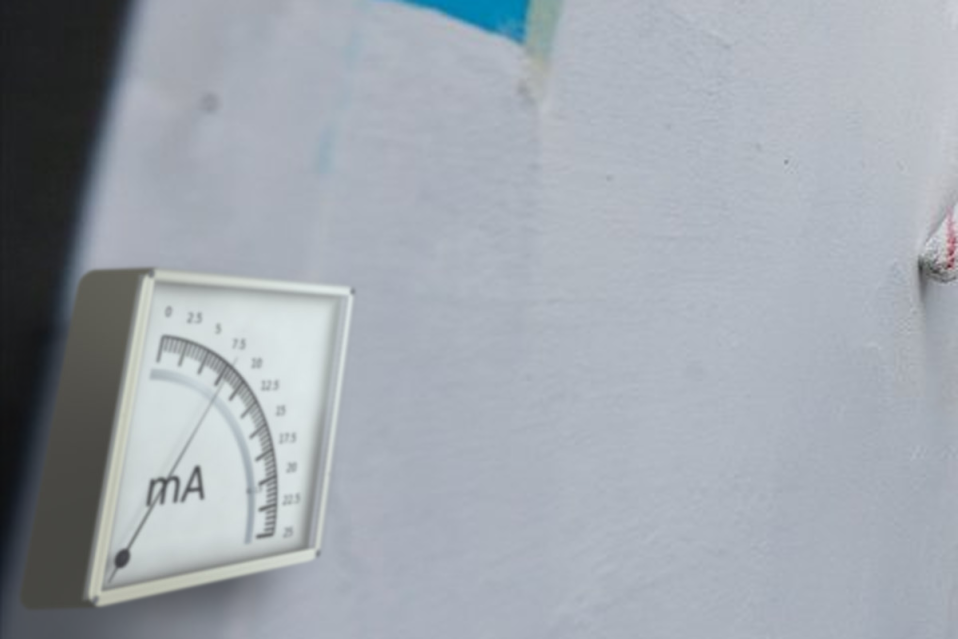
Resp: 7.5 mA
